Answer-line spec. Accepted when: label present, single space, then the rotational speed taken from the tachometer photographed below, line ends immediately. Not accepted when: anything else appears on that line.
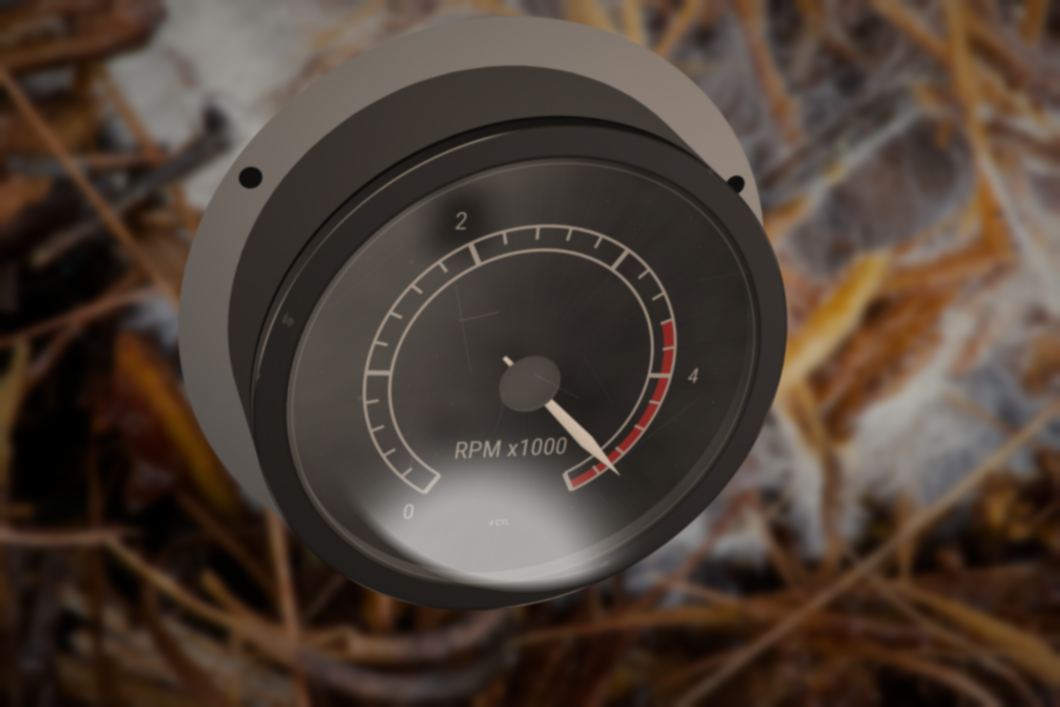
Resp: 4700 rpm
